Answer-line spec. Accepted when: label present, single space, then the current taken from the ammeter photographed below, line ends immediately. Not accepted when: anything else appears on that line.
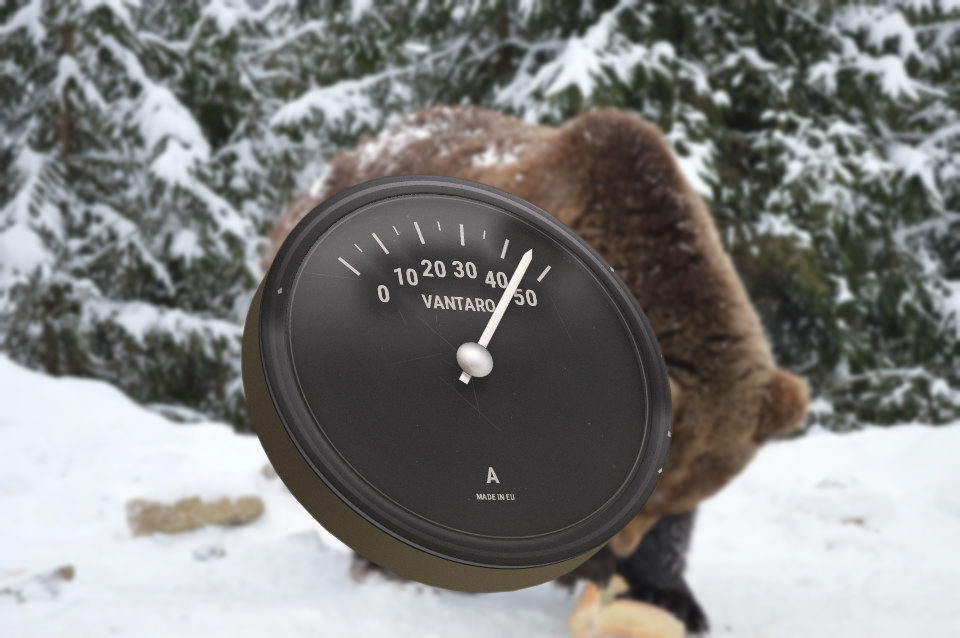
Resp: 45 A
